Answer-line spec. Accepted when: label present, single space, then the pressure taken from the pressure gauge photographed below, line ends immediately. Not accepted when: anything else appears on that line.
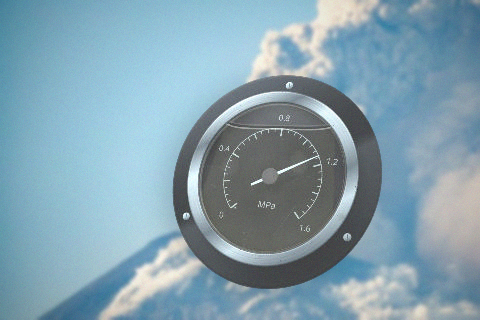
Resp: 1.15 MPa
